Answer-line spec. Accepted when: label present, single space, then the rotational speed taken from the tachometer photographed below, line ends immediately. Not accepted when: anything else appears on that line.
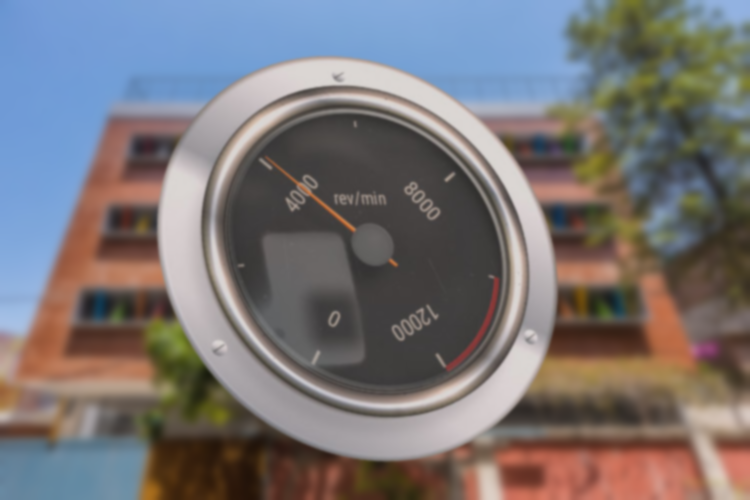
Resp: 4000 rpm
